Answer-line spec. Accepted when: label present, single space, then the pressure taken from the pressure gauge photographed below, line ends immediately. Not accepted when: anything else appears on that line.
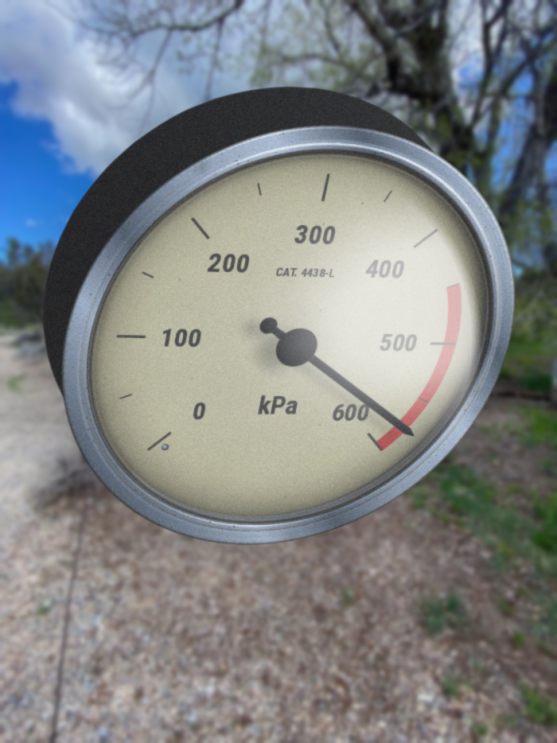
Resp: 575 kPa
